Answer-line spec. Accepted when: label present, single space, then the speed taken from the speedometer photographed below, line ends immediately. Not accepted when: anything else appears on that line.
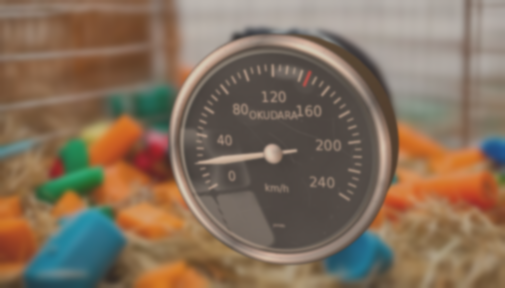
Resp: 20 km/h
